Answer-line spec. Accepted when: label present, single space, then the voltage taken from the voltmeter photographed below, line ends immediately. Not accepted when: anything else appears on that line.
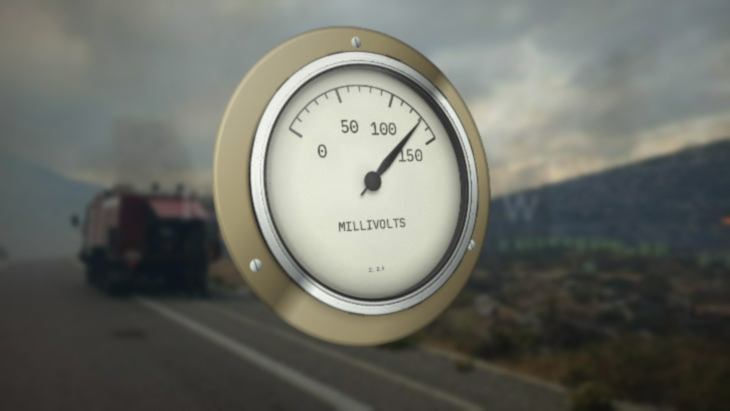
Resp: 130 mV
